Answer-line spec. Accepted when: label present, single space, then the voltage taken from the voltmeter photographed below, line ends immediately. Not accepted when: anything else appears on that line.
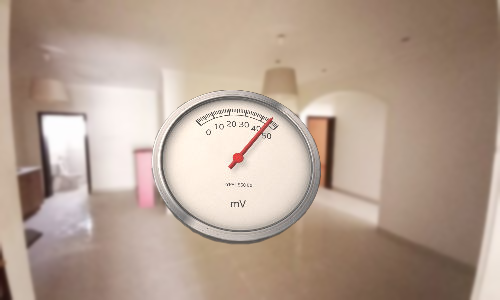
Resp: 45 mV
